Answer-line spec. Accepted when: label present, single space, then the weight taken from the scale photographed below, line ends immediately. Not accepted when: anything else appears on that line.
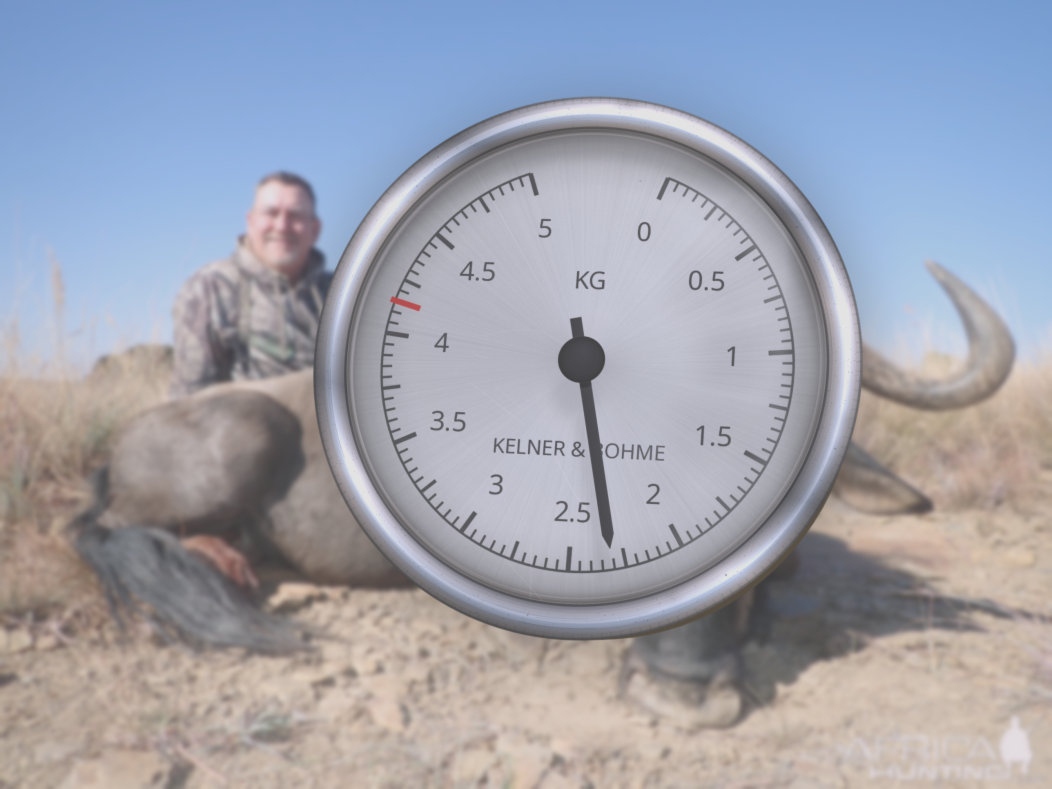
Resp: 2.3 kg
